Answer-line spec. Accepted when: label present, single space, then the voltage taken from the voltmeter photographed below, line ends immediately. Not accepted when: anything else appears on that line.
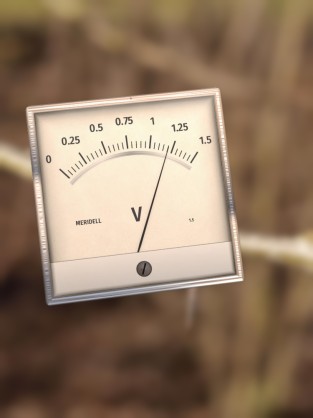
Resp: 1.2 V
